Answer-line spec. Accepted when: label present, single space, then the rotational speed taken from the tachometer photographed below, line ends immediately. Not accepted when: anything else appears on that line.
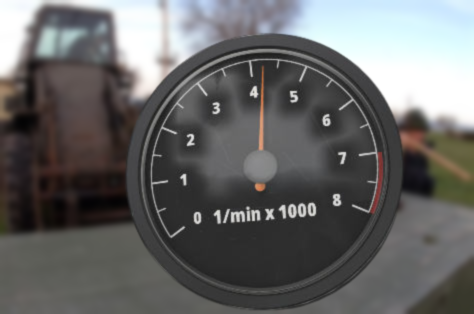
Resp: 4250 rpm
